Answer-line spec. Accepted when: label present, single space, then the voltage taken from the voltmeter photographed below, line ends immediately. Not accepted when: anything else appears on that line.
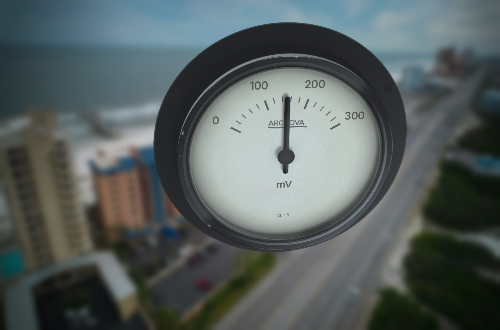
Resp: 150 mV
